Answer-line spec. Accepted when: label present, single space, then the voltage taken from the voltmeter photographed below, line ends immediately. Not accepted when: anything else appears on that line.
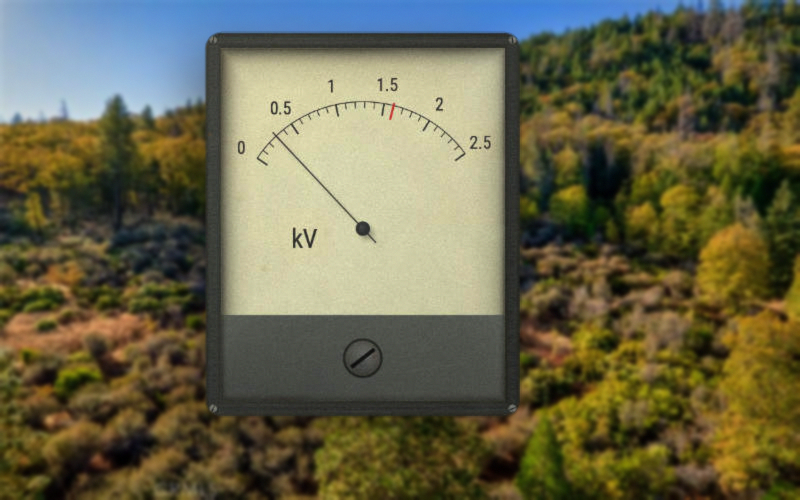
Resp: 0.3 kV
